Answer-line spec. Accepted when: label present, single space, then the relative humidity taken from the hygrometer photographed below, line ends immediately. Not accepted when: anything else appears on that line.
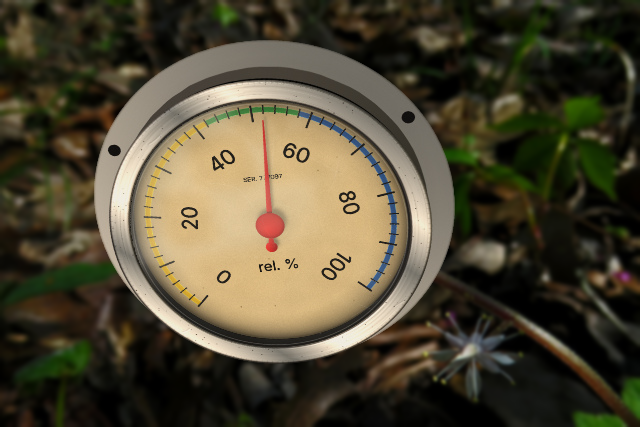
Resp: 52 %
